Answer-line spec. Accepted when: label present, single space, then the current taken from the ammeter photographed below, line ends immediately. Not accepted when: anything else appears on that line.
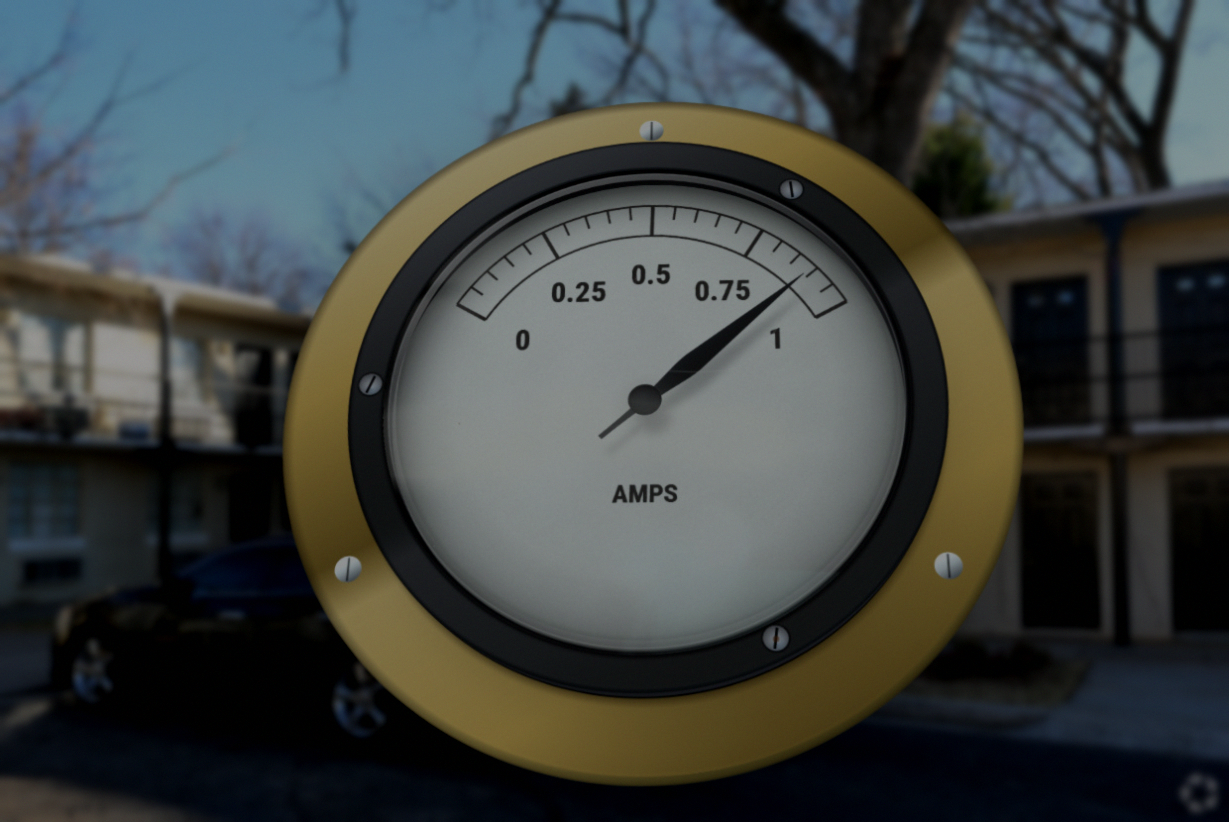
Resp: 0.9 A
